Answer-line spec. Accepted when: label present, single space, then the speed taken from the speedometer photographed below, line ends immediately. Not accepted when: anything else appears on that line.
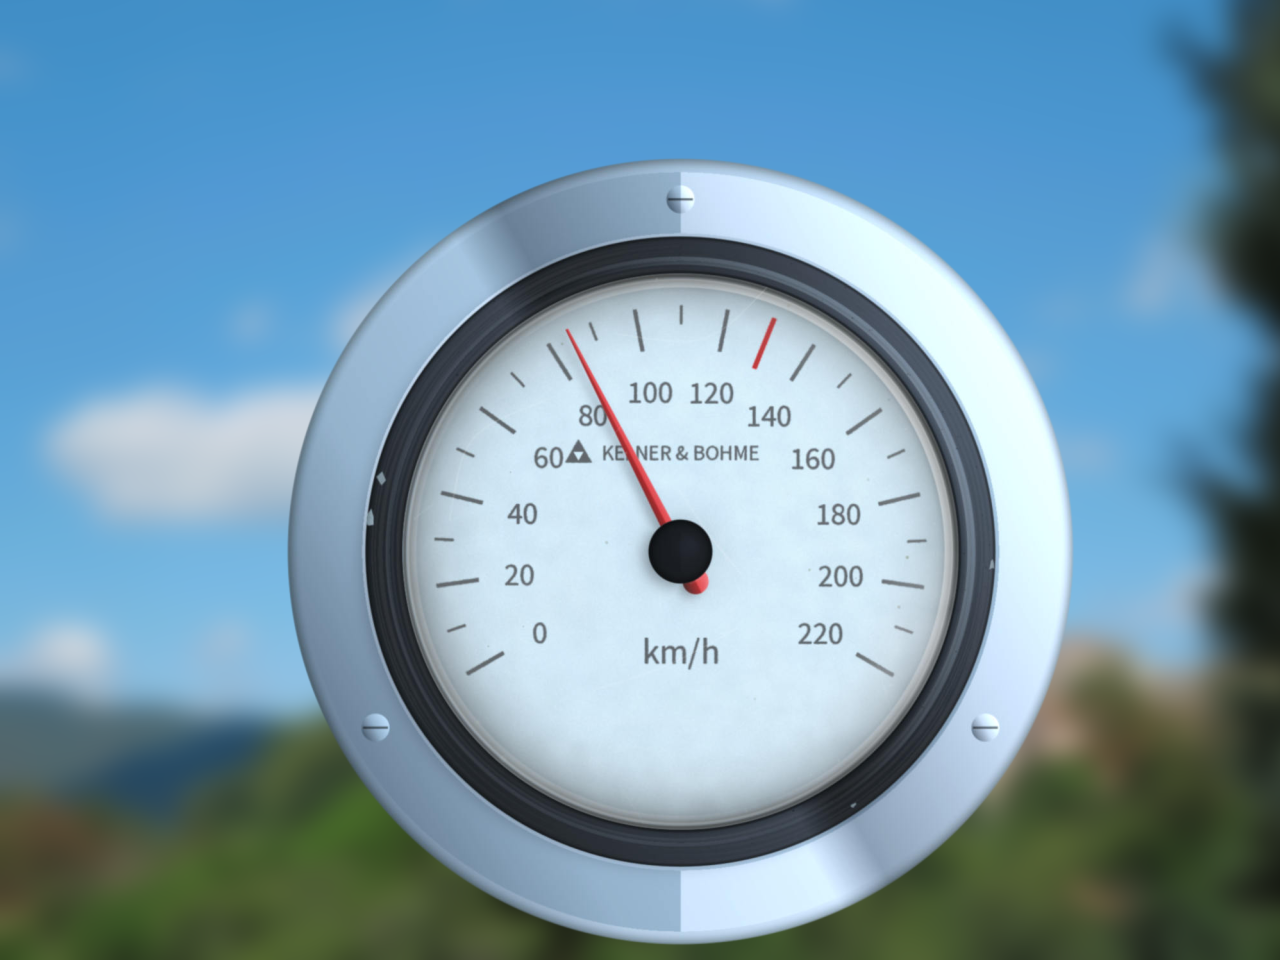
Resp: 85 km/h
